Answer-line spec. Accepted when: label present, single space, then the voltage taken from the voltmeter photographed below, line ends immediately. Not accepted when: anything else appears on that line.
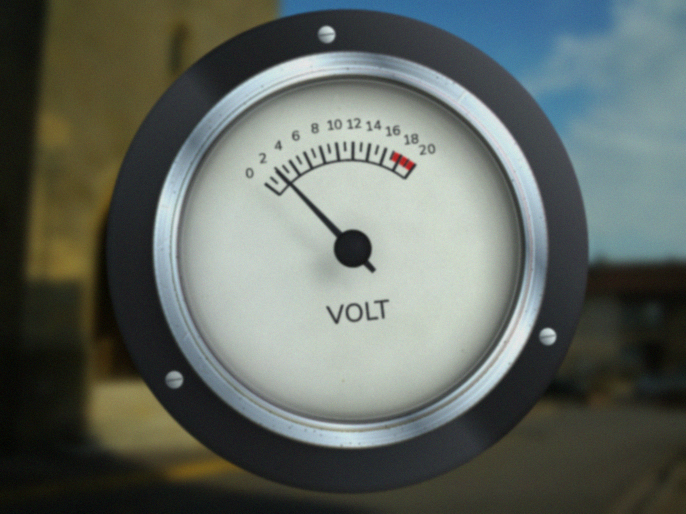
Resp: 2 V
